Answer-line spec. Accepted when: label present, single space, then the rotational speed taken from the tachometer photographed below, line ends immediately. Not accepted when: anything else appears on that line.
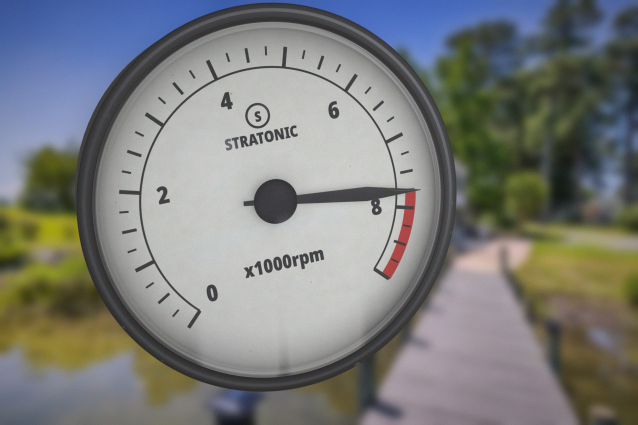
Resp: 7750 rpm
